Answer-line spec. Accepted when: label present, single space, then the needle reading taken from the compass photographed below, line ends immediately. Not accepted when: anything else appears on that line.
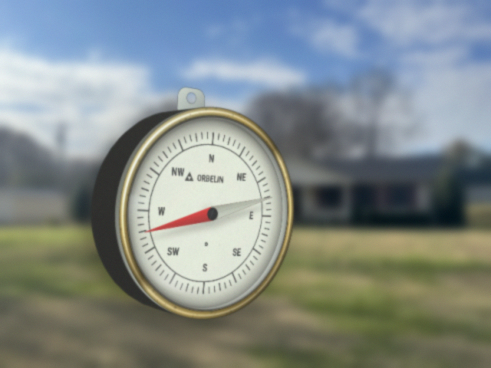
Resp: 255 °
